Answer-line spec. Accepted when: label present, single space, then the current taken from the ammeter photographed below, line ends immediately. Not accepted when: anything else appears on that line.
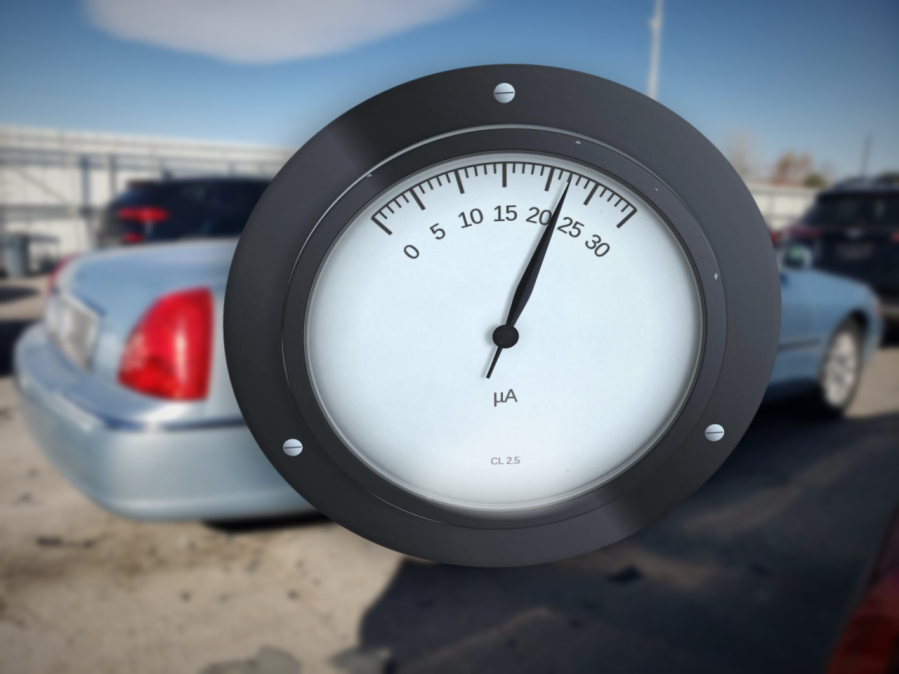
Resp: 22 µA
